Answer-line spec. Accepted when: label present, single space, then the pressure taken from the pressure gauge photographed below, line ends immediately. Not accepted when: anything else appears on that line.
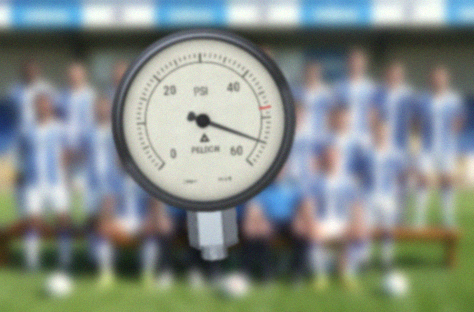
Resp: 55 psi
